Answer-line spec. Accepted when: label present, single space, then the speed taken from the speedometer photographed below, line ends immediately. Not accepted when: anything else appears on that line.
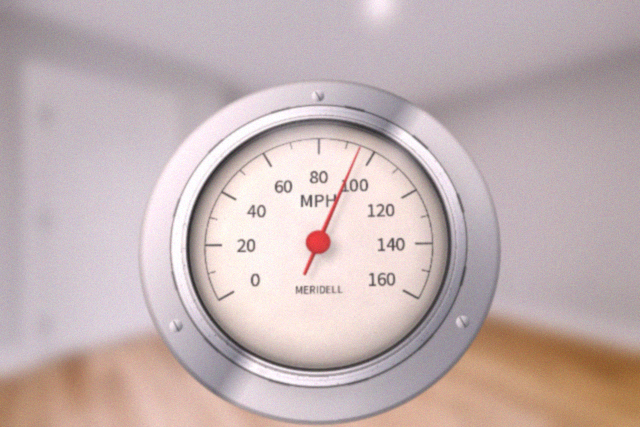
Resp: 95 mph
